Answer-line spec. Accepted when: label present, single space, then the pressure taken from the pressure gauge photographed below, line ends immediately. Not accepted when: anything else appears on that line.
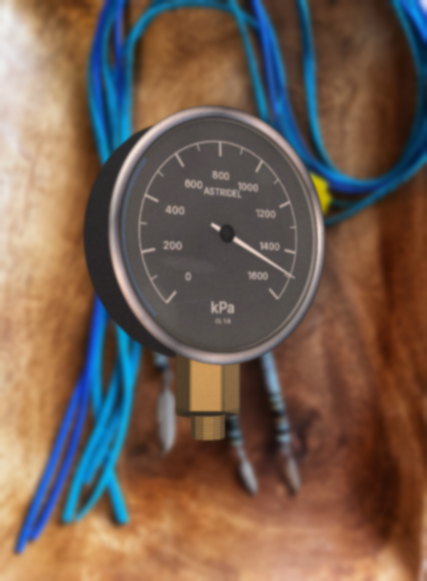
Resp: 1500 kPa
